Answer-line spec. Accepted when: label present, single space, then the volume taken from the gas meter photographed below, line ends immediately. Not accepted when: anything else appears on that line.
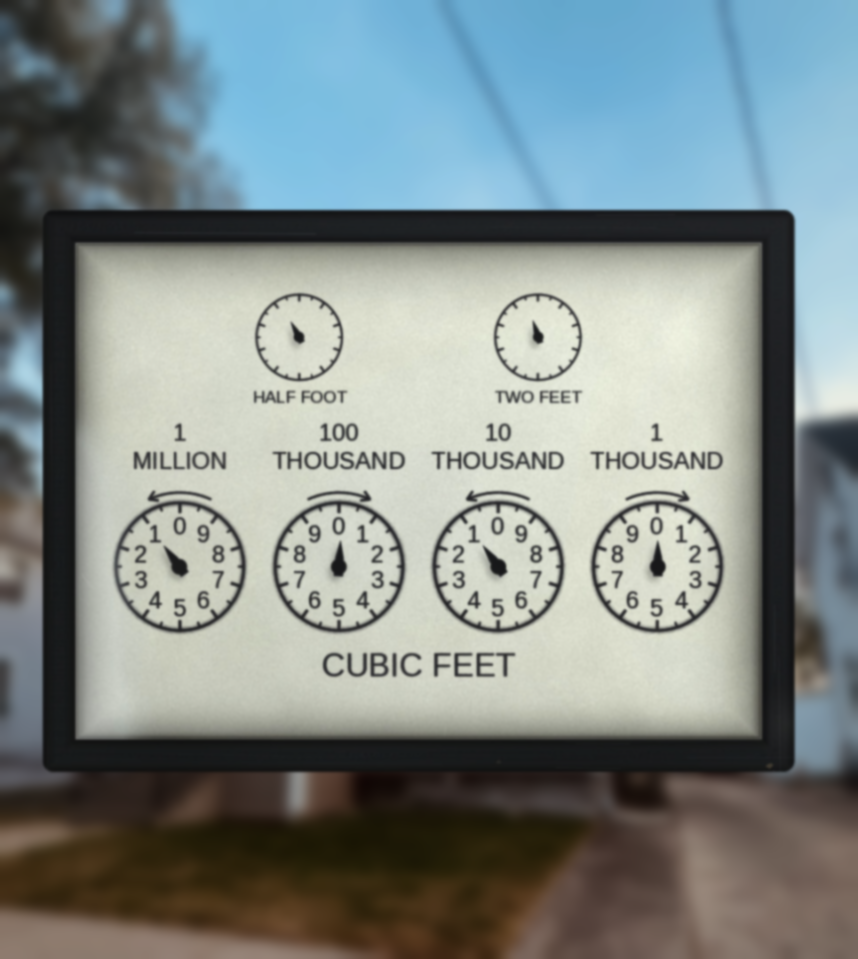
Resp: 101000 ft³
